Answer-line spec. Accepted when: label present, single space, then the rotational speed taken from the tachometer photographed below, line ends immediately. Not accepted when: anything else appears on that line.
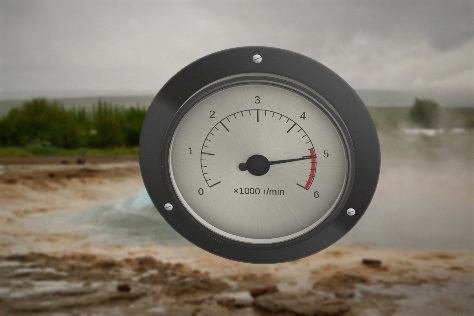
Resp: 5000 rpm
